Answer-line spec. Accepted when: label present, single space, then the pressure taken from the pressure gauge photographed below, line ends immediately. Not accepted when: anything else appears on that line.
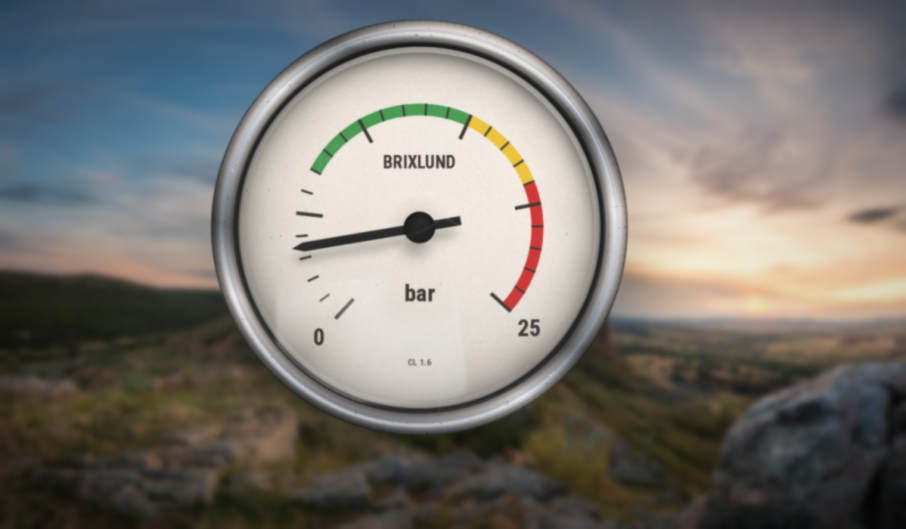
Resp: 3.5 bar
